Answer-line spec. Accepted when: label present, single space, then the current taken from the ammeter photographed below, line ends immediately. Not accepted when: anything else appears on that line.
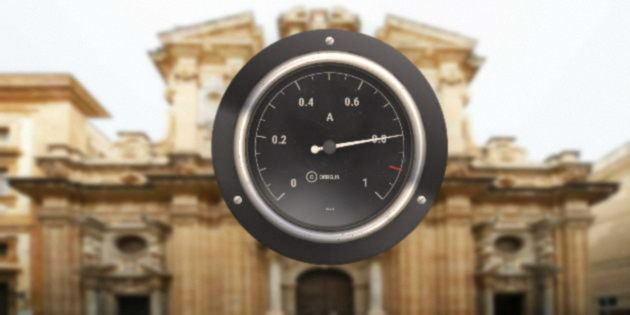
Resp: 0.8 A
